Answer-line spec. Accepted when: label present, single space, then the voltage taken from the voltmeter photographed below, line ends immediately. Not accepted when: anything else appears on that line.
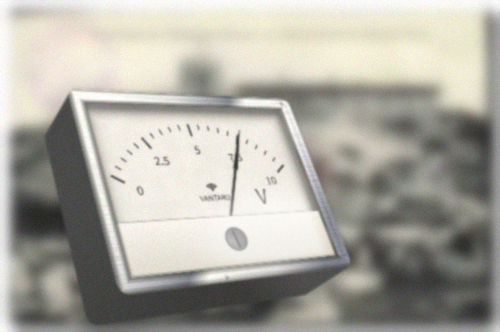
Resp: 7.5 V
